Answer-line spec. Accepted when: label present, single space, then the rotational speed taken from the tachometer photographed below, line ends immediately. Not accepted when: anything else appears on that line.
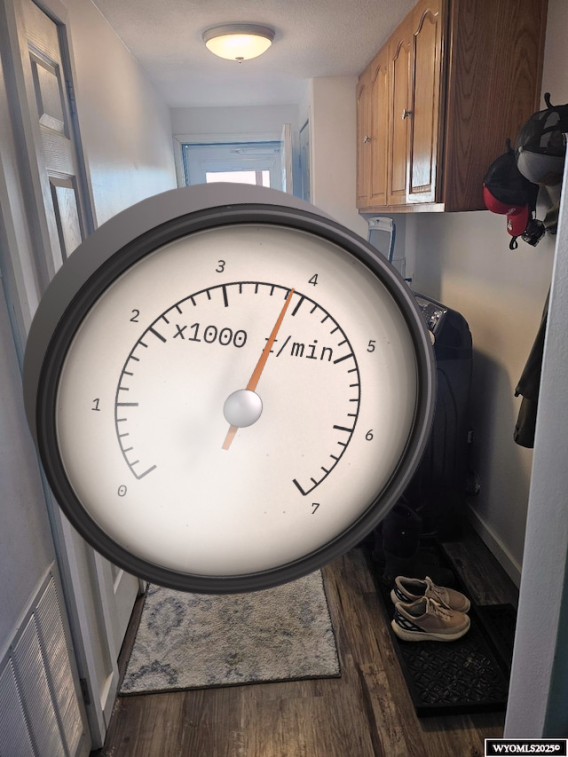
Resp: 3800 rpm
